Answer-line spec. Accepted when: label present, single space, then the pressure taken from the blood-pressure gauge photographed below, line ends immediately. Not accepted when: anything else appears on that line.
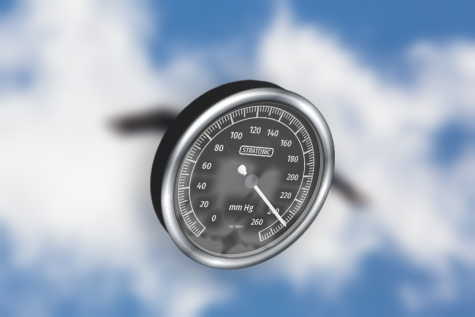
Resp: 240 mmHg
